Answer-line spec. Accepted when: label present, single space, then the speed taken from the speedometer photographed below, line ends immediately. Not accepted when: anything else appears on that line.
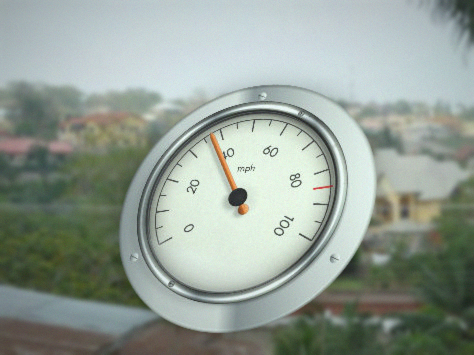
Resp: 37.5 mph
